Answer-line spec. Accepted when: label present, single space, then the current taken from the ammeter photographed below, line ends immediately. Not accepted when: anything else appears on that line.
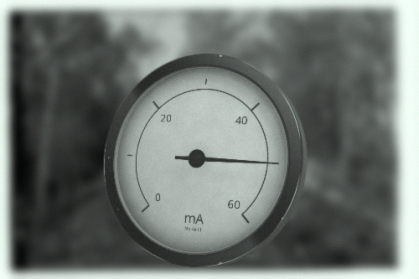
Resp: 50 mA
